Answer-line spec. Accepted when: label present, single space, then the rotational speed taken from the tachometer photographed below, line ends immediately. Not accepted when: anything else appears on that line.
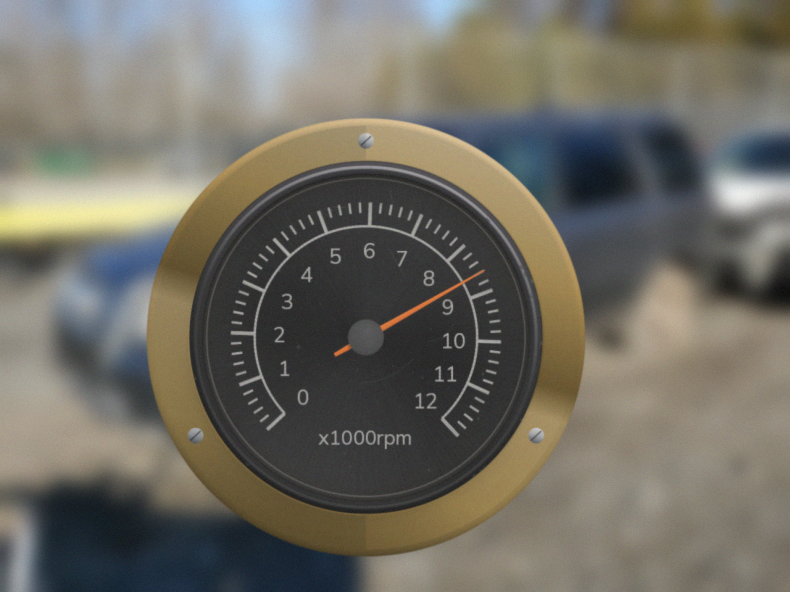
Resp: 8600 rpm
